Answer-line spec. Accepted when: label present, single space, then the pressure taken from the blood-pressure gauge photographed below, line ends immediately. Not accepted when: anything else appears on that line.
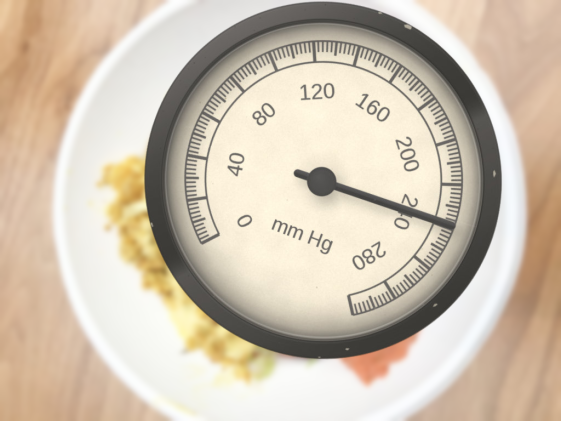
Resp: 238 mmHg
